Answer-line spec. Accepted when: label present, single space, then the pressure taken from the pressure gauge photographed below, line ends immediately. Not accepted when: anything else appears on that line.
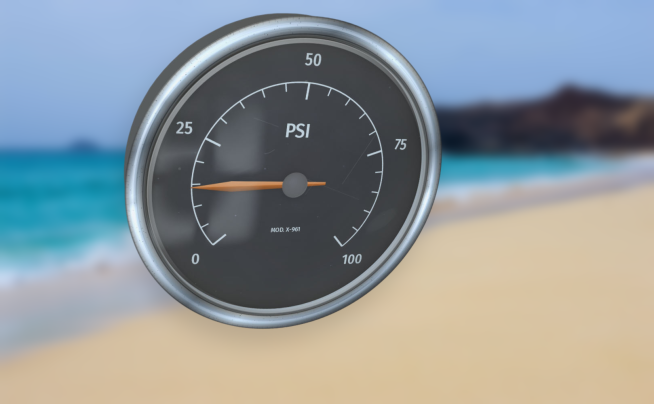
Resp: 15 psi
